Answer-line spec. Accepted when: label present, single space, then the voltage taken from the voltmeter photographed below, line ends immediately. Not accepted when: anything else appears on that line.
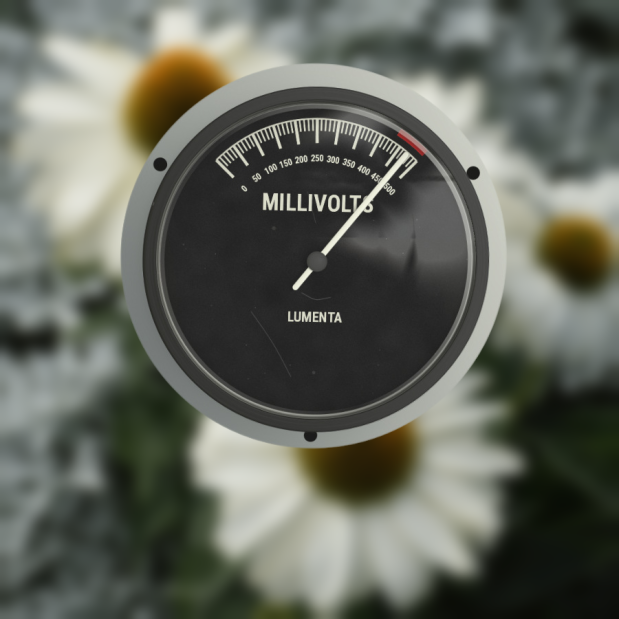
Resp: 470 mV
